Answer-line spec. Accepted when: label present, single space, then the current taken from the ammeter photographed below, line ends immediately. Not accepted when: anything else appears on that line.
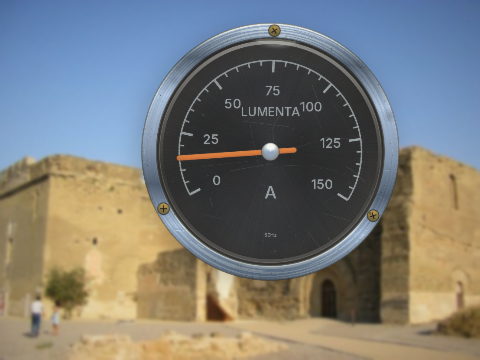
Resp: 15 A
